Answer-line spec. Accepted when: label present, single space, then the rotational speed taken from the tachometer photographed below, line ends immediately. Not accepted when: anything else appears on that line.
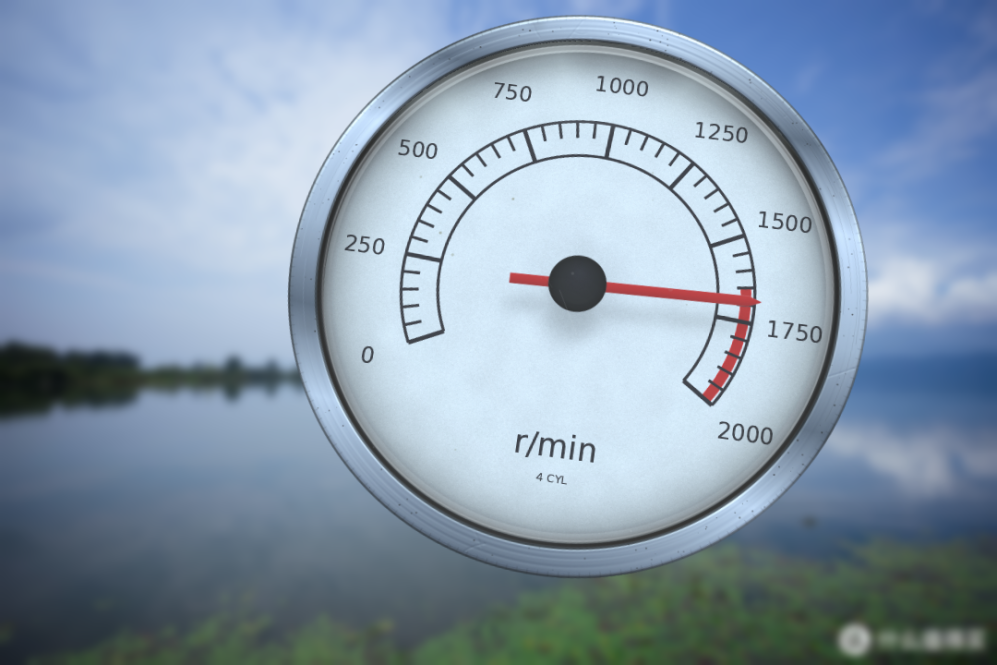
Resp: 1700 rpm
